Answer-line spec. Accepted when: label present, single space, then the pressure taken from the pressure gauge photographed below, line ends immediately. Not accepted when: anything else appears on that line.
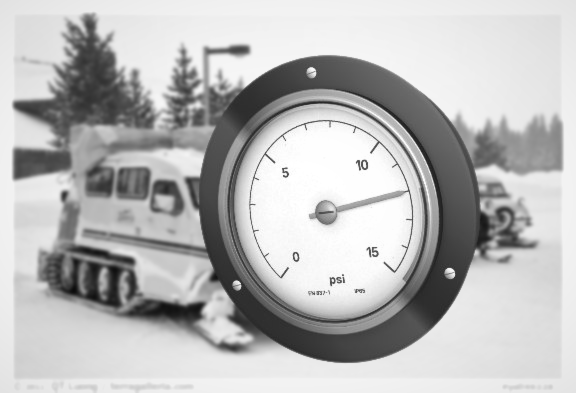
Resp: 12 psi
